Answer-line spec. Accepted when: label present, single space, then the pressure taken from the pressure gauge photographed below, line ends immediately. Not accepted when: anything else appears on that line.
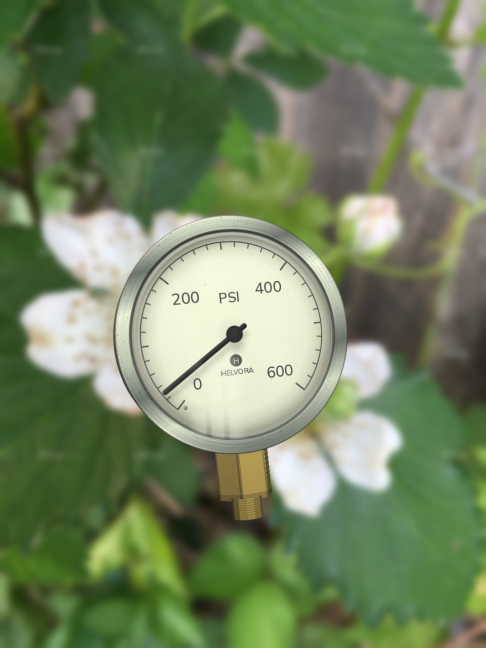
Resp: 30 psi
